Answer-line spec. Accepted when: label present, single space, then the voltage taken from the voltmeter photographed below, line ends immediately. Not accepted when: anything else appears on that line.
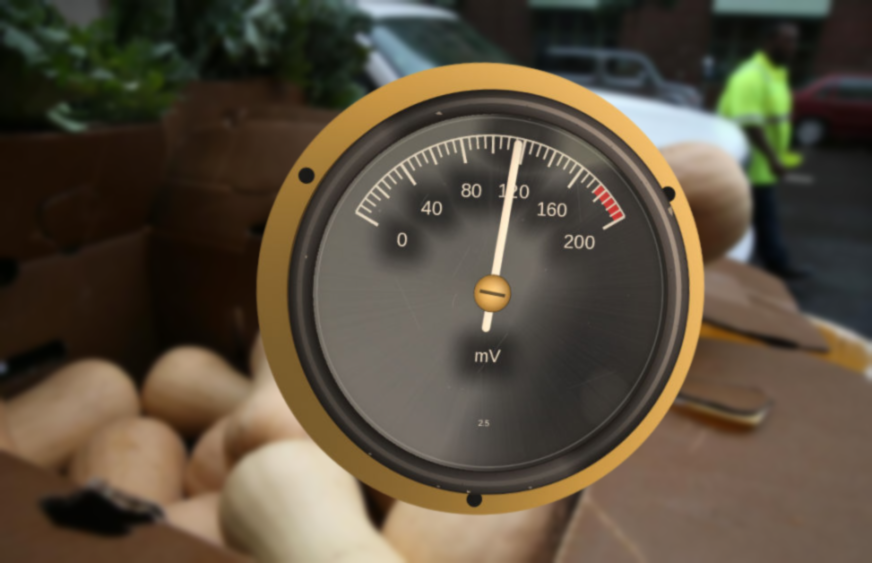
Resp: 115 mV
